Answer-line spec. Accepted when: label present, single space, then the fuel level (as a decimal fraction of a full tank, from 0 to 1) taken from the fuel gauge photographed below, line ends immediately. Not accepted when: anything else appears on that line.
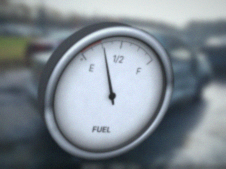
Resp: 0.25
